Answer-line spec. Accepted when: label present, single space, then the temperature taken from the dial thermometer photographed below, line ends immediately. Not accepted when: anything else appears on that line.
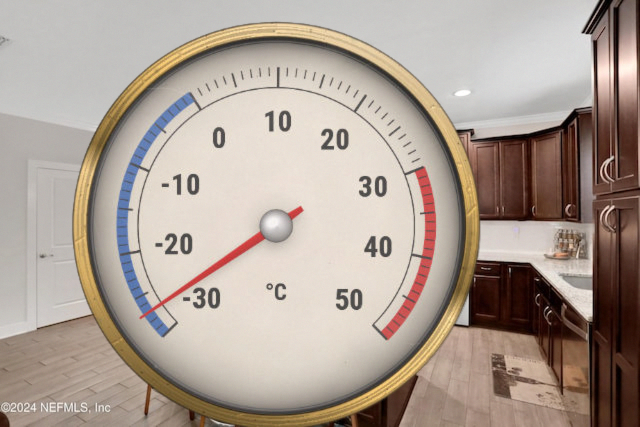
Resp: -27 °C
